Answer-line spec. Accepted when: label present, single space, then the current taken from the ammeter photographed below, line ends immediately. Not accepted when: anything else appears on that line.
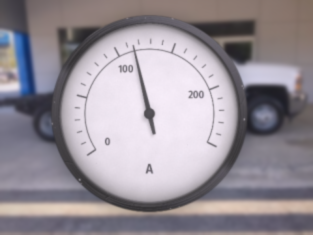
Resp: 115 A
